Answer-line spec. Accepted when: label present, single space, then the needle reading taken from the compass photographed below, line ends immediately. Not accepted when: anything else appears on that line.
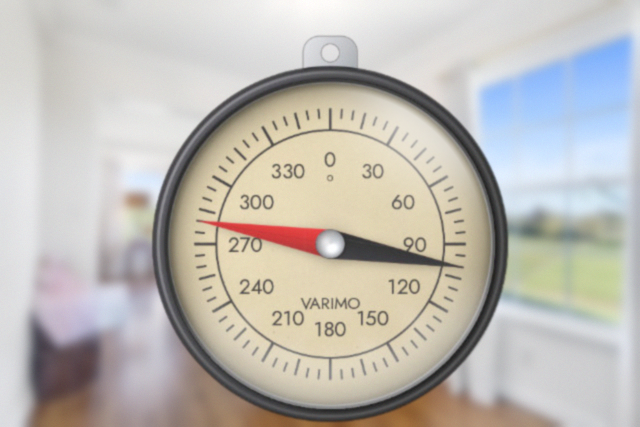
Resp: 280 °
